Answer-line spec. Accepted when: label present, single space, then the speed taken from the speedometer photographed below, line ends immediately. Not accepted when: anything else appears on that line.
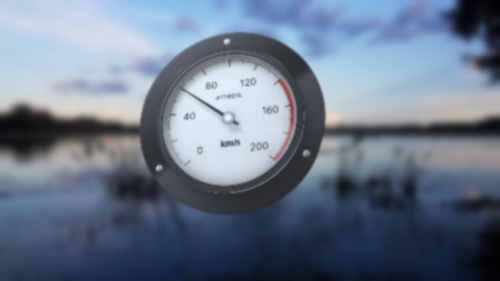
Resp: 60 km/h
